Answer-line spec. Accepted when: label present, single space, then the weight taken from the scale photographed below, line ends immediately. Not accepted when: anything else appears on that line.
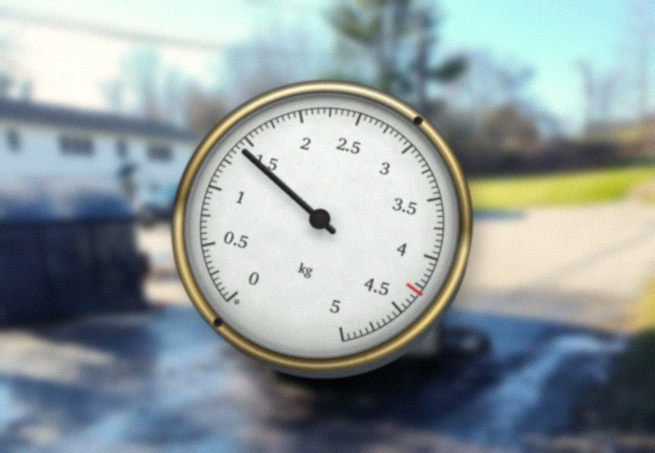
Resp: 1.4 kg
